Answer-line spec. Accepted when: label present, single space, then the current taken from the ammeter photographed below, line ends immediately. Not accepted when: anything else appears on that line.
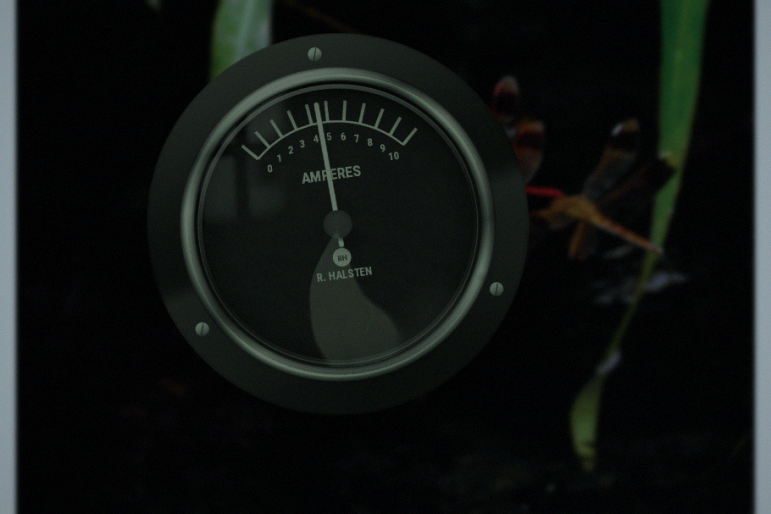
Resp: 4.5 A
